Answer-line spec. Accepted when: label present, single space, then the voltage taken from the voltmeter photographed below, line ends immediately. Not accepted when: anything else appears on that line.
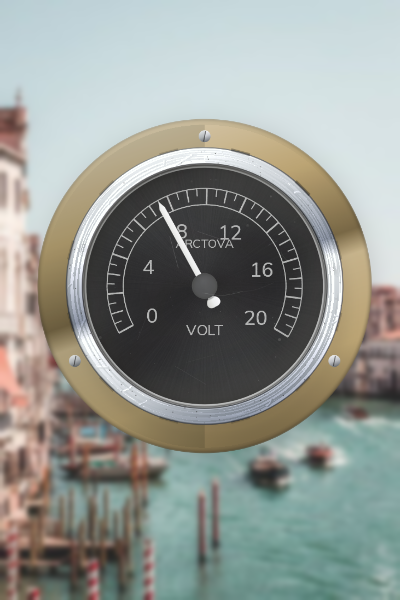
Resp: 7.5 V
